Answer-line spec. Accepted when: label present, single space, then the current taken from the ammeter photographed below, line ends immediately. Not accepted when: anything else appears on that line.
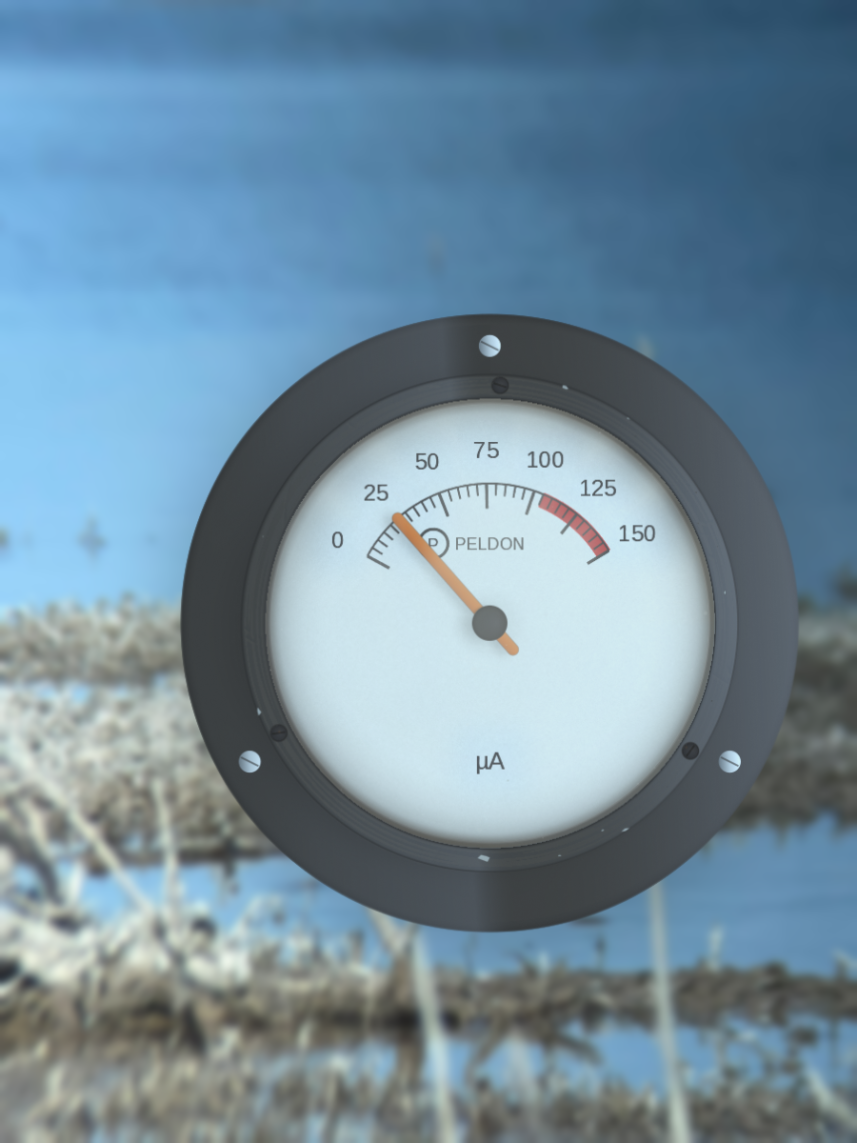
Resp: 25 µA
